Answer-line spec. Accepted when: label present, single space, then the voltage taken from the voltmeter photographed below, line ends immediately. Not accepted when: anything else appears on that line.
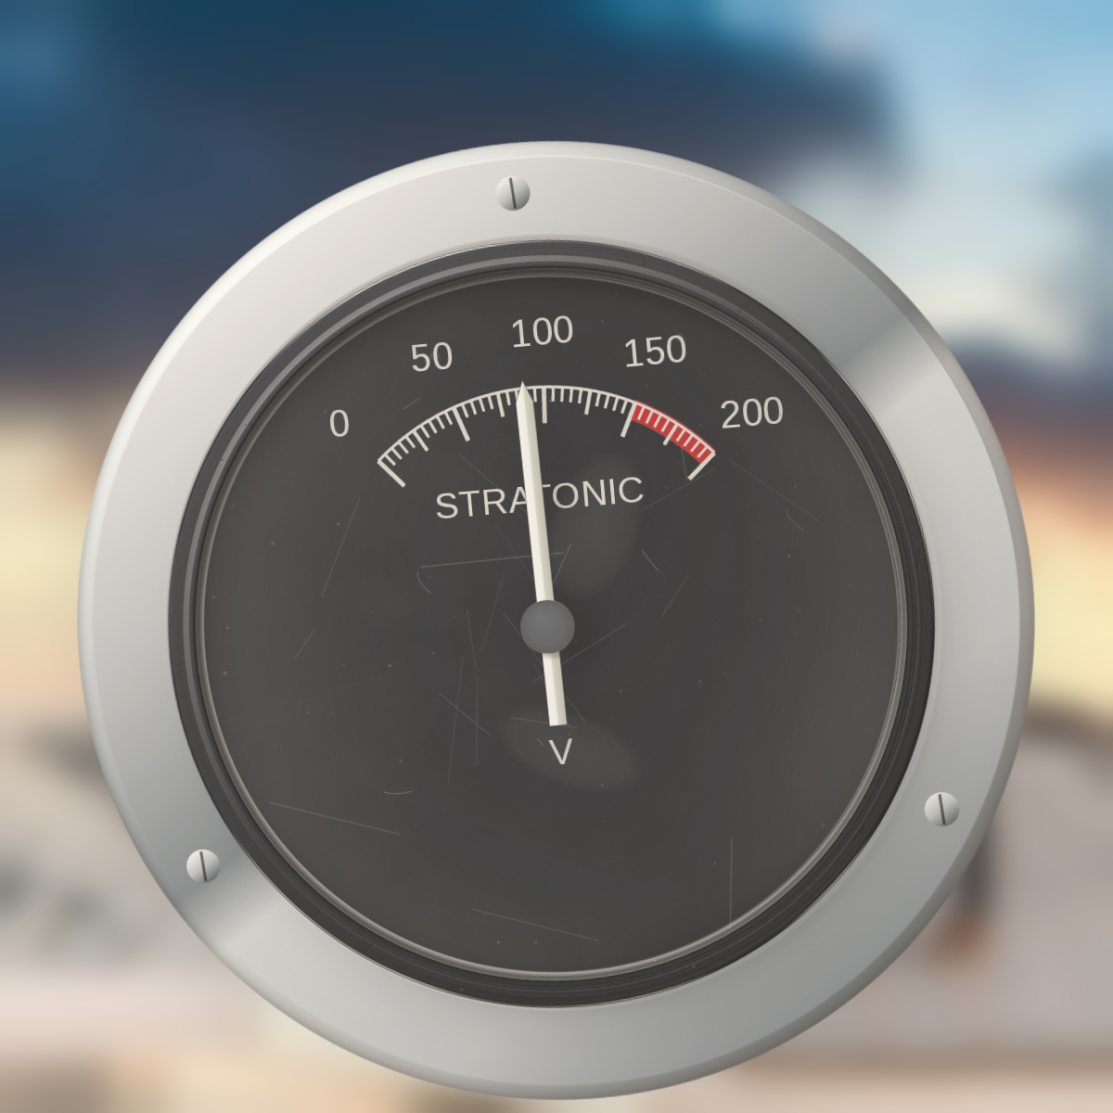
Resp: 90 V
